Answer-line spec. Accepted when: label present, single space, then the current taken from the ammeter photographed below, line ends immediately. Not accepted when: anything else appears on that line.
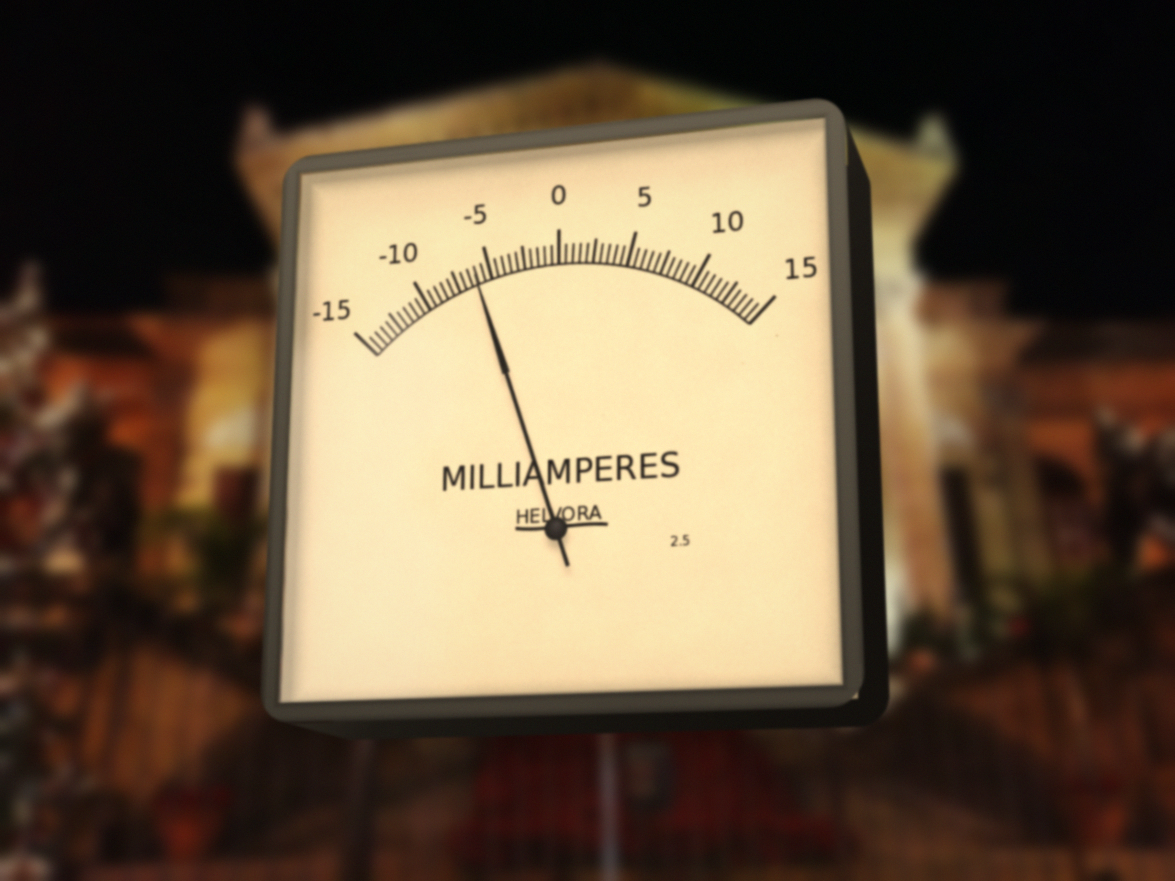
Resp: -6 mA
